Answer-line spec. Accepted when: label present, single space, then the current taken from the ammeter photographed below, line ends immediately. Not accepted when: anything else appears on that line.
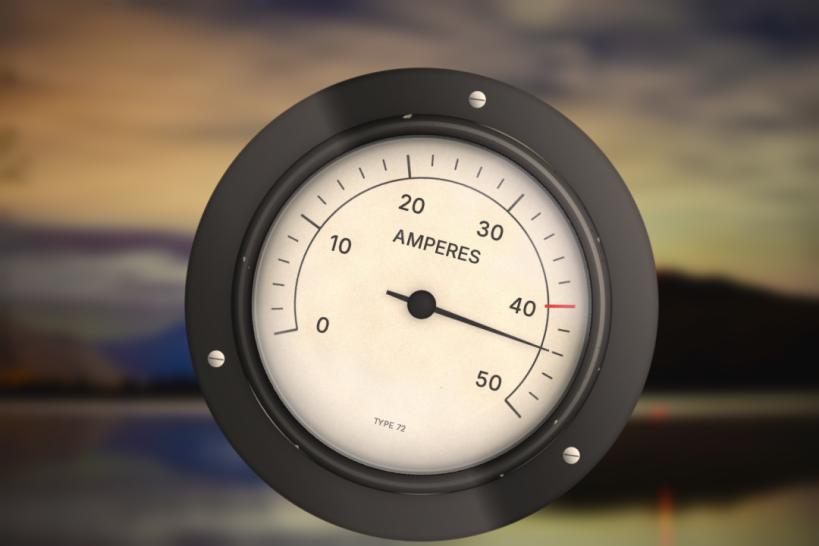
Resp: 44 A
